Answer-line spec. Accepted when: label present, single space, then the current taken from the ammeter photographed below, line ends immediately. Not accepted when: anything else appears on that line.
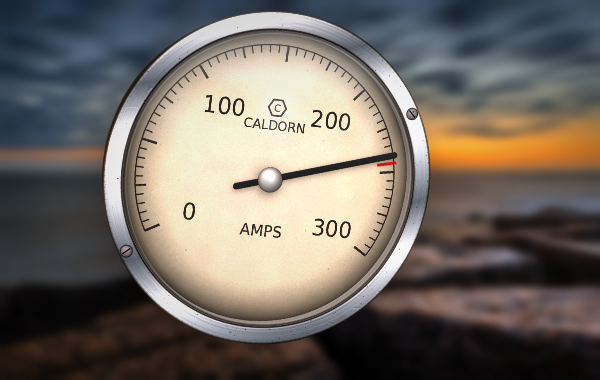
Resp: 240 A
